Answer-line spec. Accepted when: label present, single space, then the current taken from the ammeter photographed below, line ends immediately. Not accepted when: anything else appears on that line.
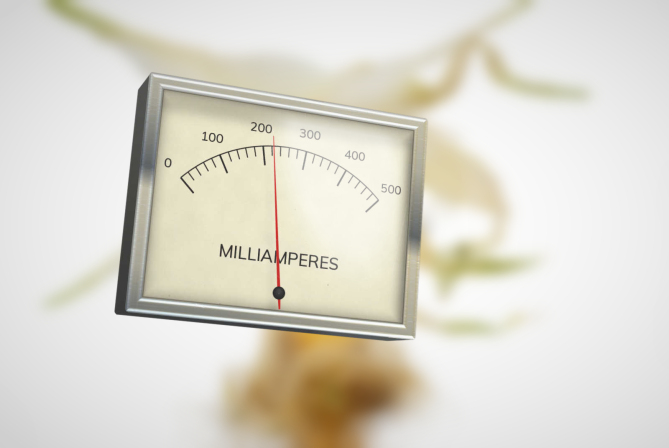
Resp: 220 mA
